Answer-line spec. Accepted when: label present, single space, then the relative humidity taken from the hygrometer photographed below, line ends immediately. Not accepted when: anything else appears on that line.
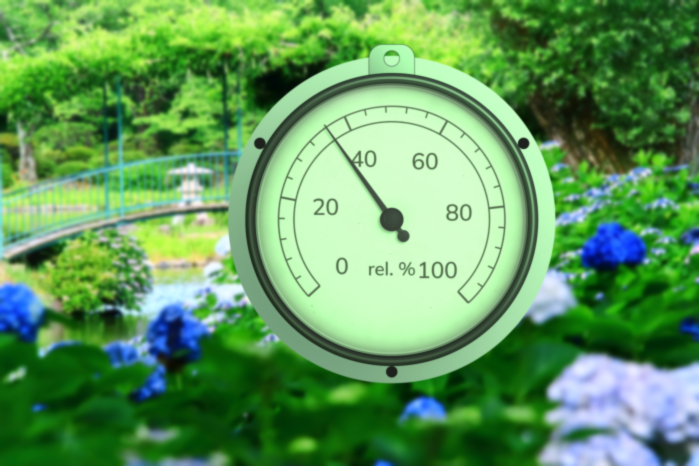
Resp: 36 %
